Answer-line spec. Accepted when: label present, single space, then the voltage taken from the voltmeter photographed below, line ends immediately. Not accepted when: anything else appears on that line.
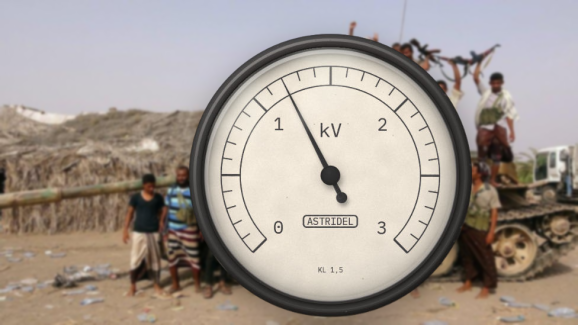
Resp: 1.2 kV
